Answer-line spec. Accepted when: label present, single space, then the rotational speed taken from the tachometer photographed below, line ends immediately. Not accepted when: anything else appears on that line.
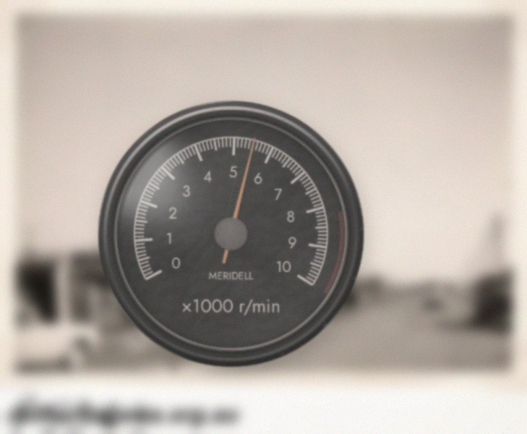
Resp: 5500 rpm
